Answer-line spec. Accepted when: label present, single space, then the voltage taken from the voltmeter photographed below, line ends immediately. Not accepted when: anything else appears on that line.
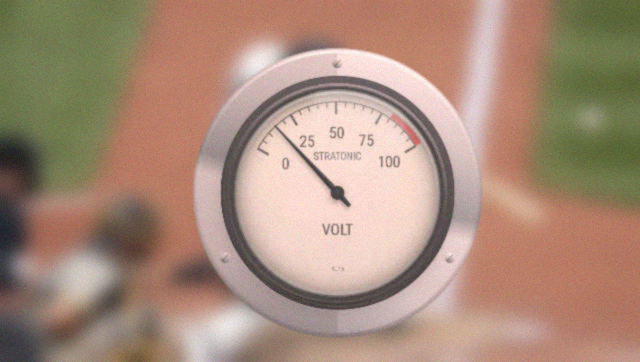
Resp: 15 V
